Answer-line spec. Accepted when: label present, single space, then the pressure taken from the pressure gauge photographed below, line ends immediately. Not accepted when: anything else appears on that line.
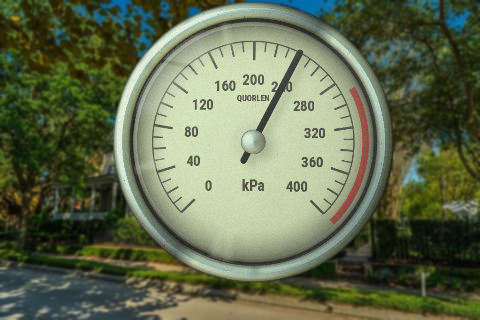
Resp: 240 kPa
